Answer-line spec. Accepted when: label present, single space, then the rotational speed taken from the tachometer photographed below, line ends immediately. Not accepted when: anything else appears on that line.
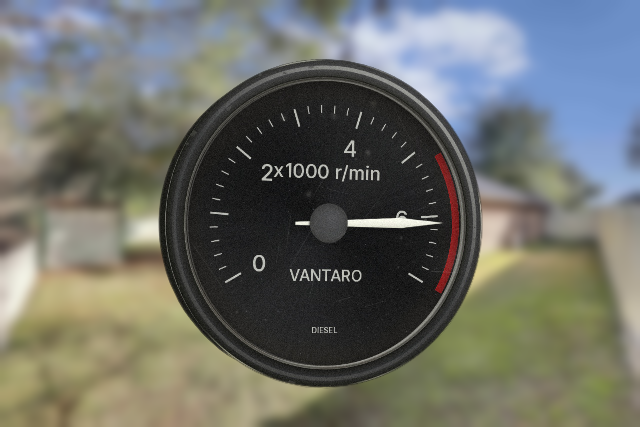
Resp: 6100 rpm
